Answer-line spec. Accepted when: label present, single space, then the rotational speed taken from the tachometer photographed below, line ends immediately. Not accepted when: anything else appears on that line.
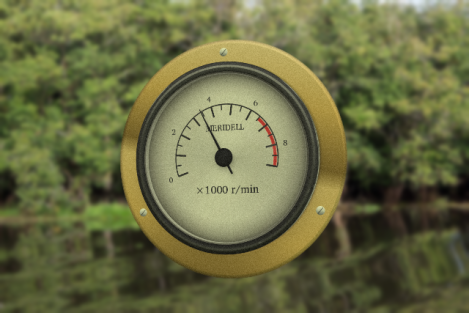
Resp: 3500 rpm
